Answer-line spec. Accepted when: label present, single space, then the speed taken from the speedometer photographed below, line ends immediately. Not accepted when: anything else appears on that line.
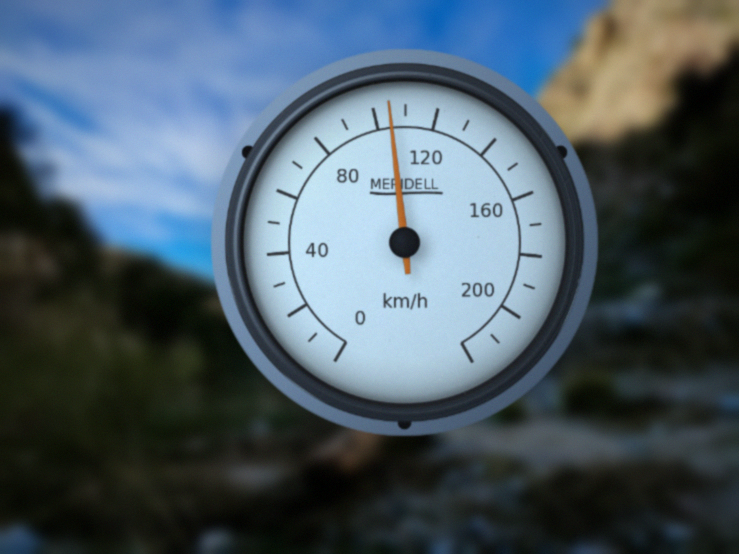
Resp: 105 km/h
